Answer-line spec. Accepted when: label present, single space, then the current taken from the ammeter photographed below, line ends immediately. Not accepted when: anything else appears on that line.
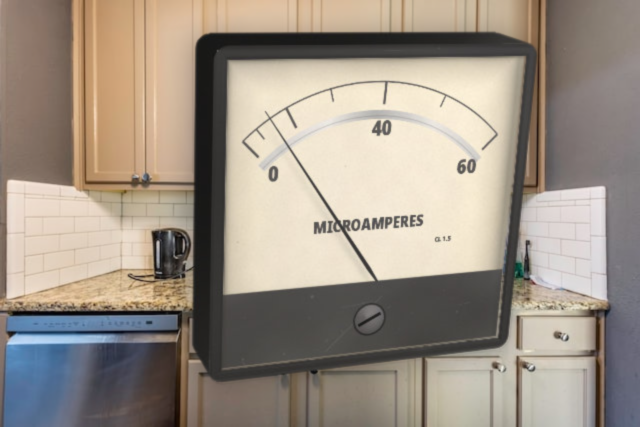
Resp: 15 µA
